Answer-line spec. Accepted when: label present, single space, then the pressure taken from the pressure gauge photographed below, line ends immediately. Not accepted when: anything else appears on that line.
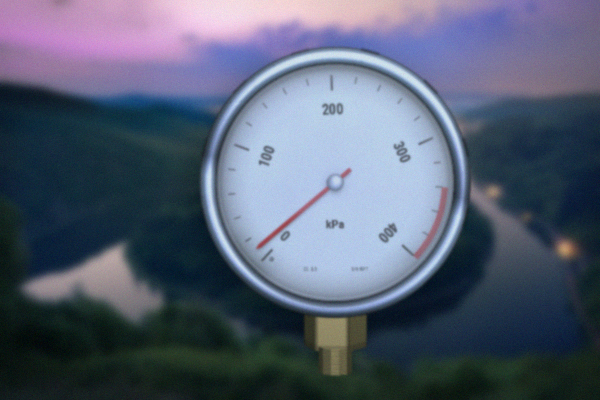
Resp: 10 kPa
